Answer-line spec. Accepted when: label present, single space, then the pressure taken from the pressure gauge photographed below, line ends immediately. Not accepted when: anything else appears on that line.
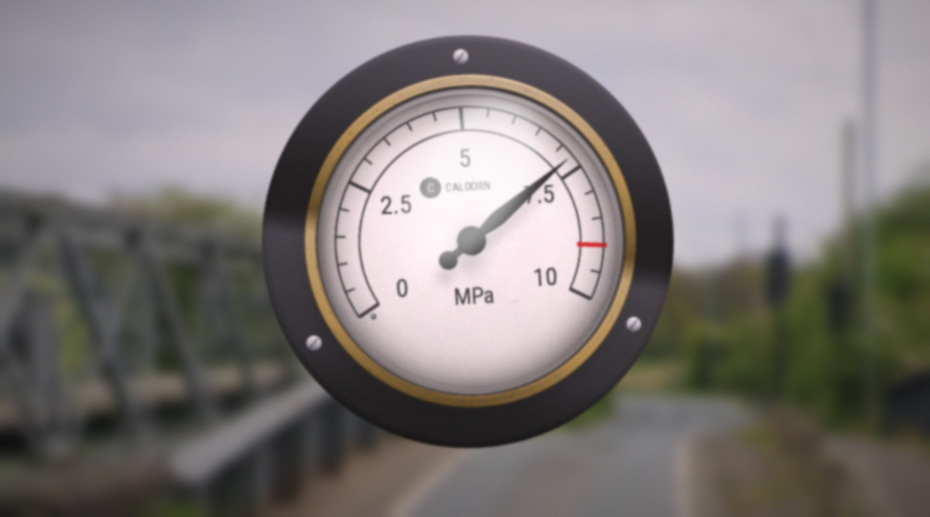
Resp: 7.25 MPa
